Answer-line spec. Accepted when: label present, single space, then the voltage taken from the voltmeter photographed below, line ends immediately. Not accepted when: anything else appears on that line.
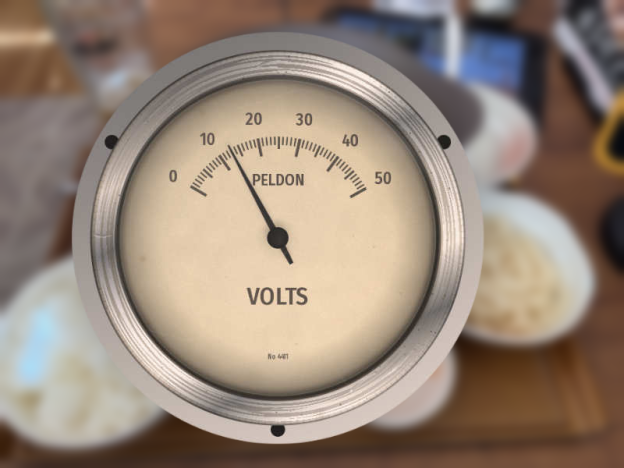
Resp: 13 V
